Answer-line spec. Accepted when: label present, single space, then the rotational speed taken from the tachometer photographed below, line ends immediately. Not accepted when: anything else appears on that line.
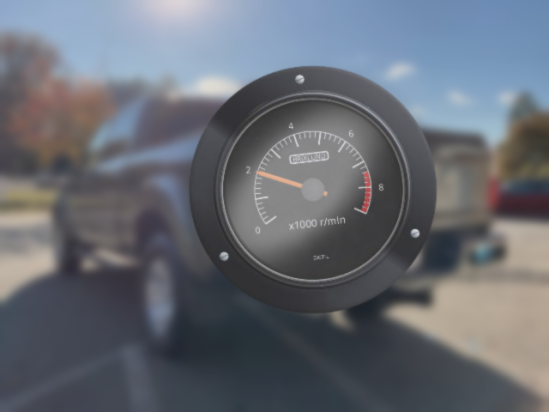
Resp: 2000 rpm
